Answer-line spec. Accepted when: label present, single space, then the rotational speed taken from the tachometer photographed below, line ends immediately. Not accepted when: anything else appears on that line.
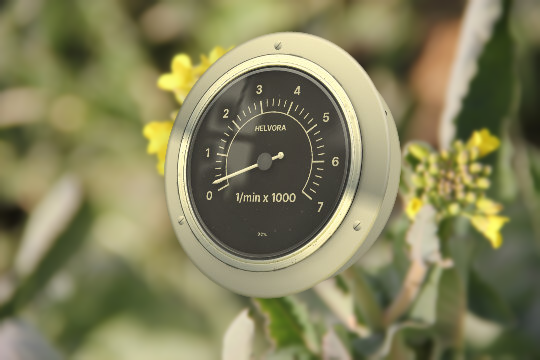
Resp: 200 rpm
